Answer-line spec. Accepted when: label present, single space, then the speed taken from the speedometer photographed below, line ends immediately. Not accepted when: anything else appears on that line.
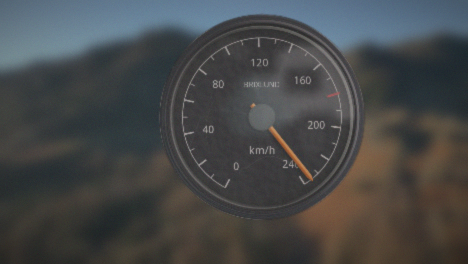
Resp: 235 km/h
